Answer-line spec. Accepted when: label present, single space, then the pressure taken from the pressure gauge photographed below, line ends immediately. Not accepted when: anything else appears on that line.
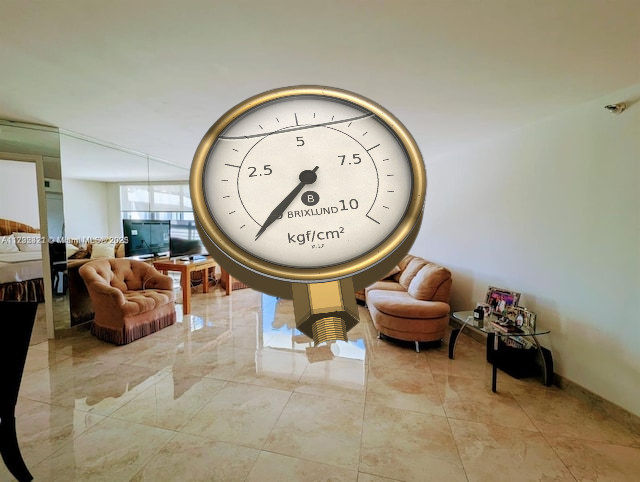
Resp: 0 kg/cm²
